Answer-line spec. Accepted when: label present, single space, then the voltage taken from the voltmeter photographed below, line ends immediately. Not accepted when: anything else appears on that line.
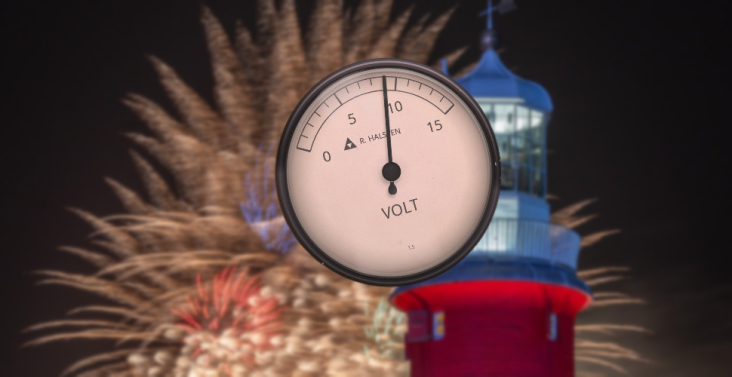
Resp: 9 V
